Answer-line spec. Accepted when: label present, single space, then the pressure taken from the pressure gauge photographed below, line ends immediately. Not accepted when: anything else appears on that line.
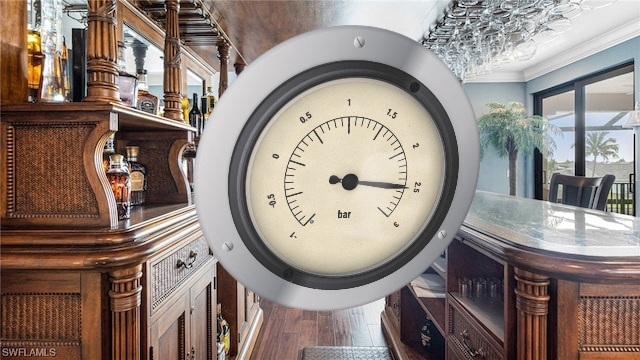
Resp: 2.5 bar
